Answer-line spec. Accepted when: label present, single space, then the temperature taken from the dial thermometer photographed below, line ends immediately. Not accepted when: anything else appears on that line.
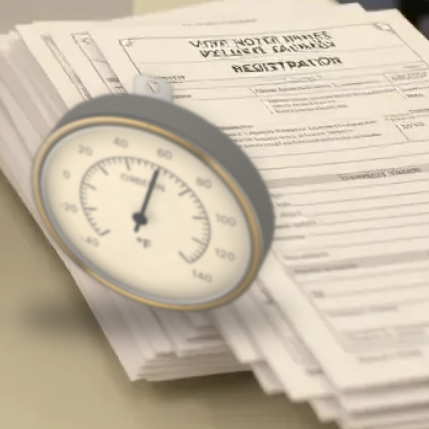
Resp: 60 °F
